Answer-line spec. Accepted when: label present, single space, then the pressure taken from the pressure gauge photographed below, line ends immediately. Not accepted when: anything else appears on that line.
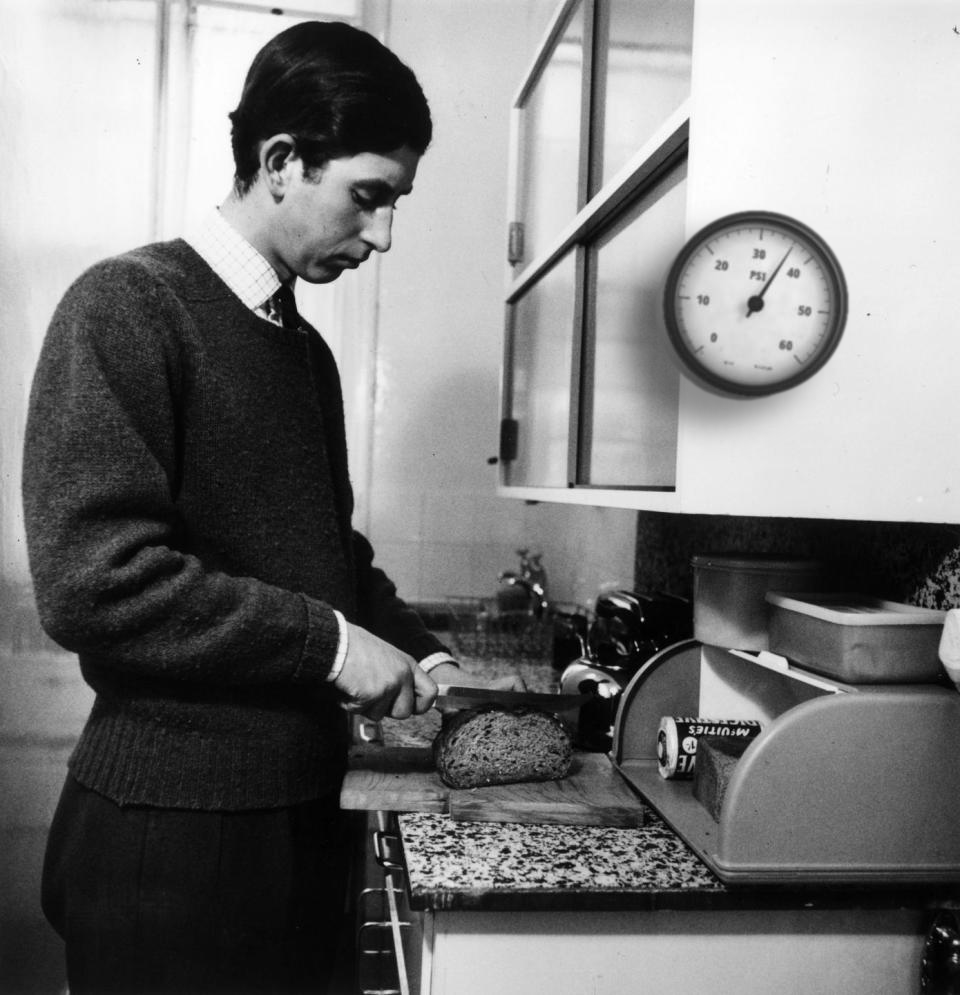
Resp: 36 psi
